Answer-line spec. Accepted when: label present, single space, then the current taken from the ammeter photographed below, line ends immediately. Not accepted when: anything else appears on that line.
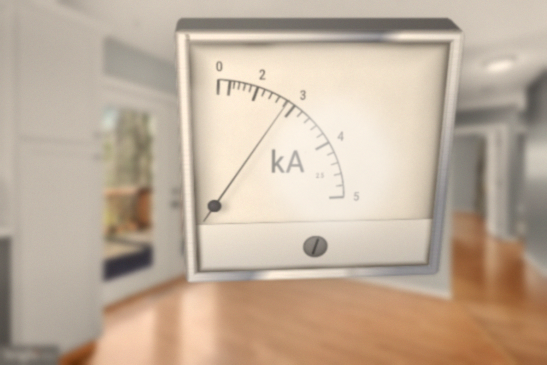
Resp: 2.8 kA
